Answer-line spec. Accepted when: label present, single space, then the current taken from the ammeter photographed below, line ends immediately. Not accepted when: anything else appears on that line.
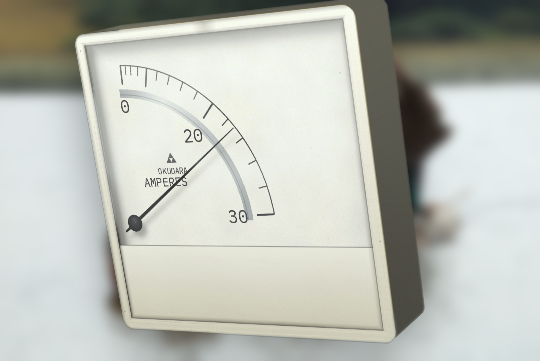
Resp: 23 A
